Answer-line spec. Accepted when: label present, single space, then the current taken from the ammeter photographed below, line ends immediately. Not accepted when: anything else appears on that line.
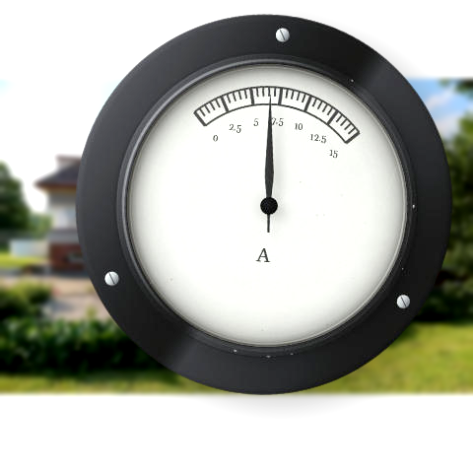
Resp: 6.5 A
